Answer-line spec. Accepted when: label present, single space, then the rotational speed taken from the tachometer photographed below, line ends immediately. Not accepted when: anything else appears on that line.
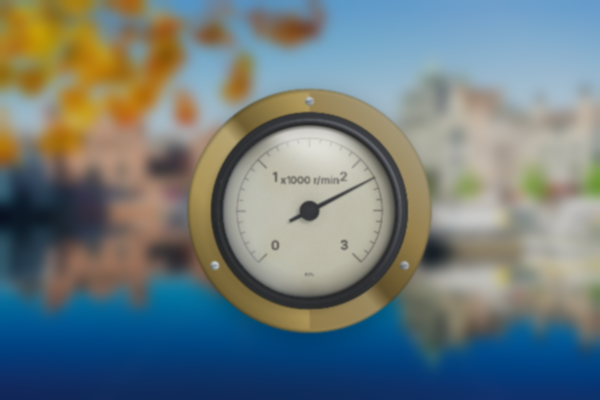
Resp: 2200 rpm
